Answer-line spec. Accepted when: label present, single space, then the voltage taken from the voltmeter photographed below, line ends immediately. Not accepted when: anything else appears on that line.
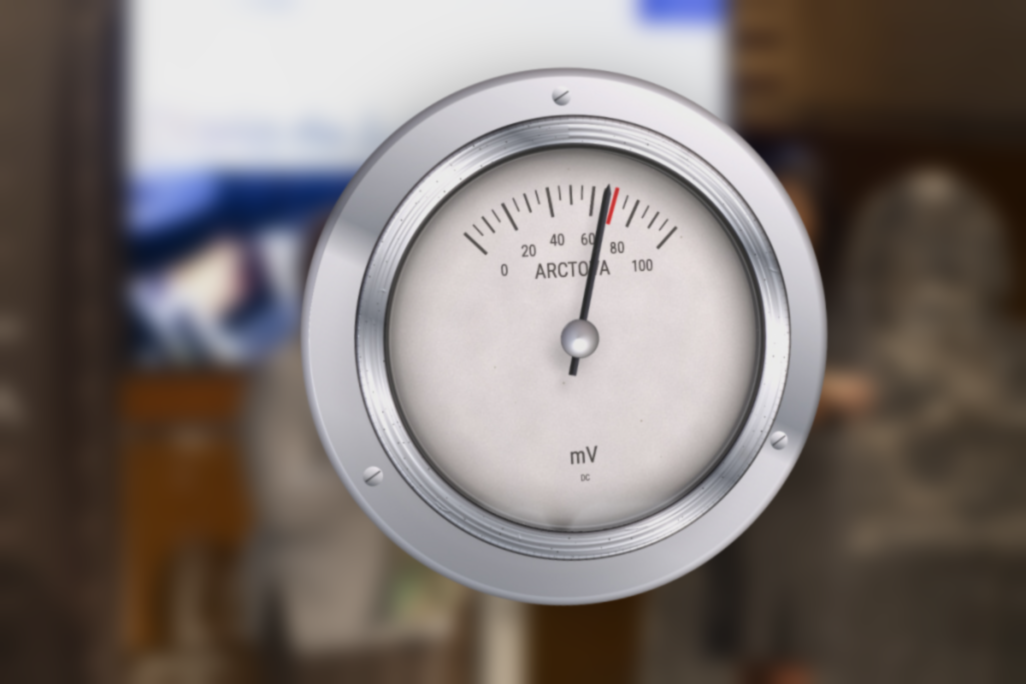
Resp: 65 mV
